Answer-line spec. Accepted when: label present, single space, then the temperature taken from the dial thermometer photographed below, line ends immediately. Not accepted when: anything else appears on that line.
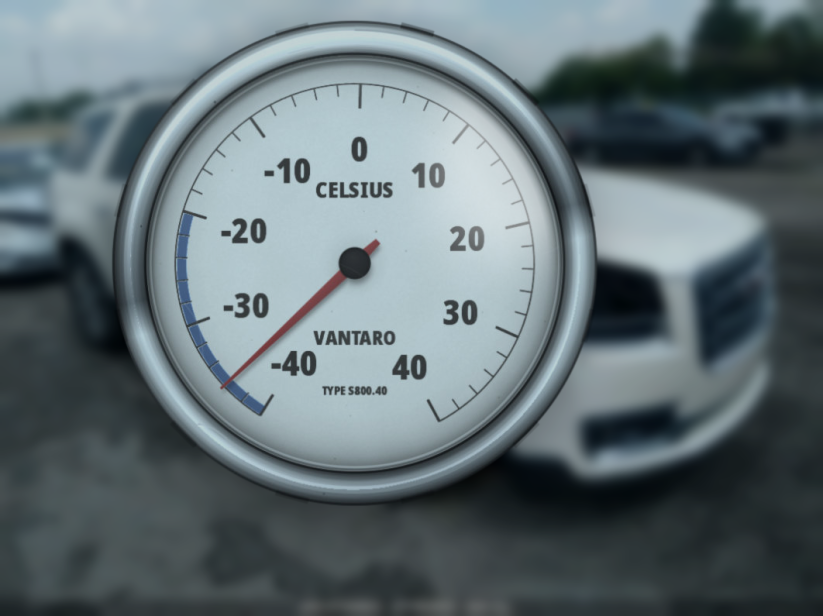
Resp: -36 °C
